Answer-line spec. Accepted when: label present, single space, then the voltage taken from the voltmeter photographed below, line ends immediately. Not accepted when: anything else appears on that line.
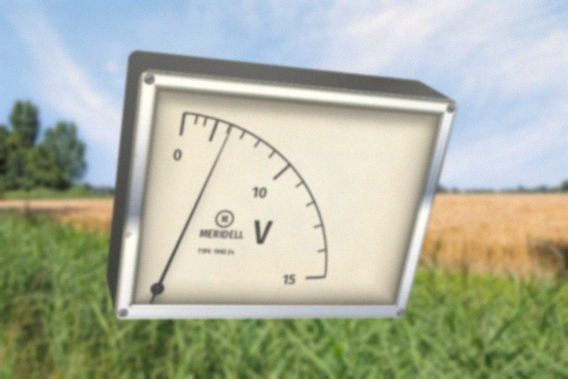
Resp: 6 V
